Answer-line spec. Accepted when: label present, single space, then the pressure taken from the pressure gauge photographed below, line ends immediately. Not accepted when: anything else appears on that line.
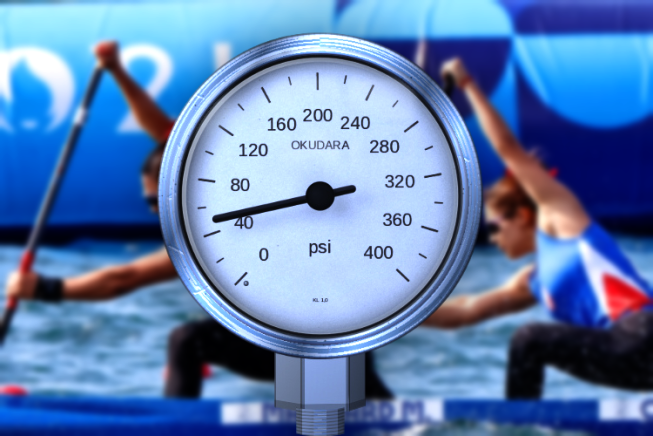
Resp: 50 psi
